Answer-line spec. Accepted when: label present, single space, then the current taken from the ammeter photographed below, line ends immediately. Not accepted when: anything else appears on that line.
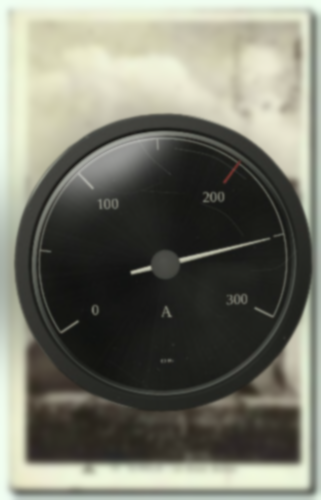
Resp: 250 A
